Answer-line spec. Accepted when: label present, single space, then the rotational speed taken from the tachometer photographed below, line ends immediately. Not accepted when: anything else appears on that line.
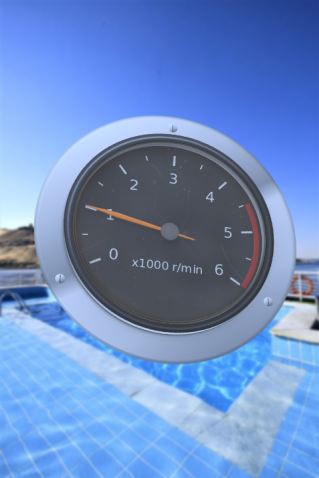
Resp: 1000 rpm
